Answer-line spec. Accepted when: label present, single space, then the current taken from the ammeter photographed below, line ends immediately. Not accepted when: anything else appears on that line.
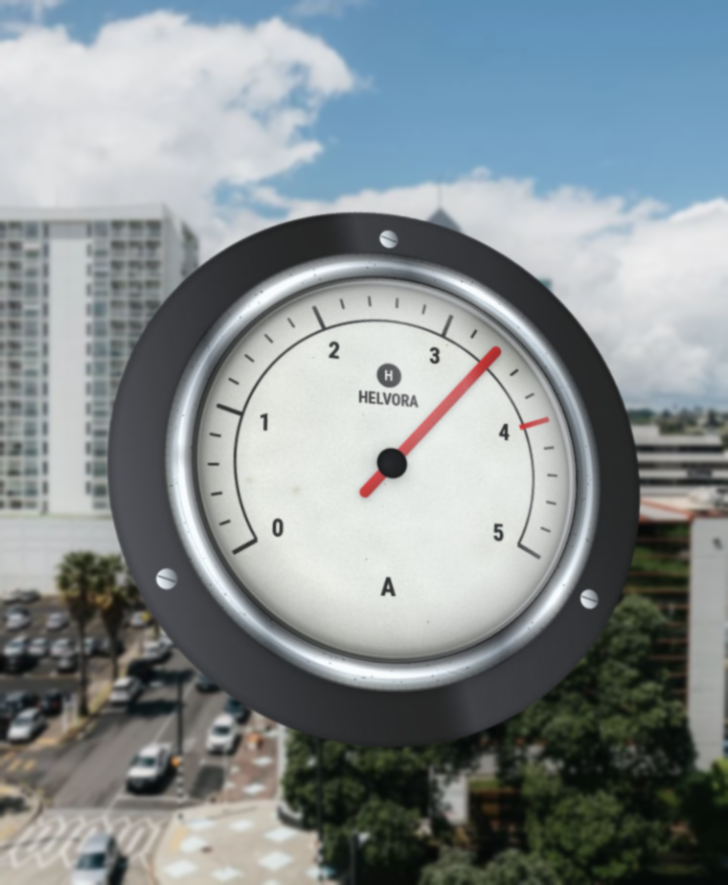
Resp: 3.4 A
